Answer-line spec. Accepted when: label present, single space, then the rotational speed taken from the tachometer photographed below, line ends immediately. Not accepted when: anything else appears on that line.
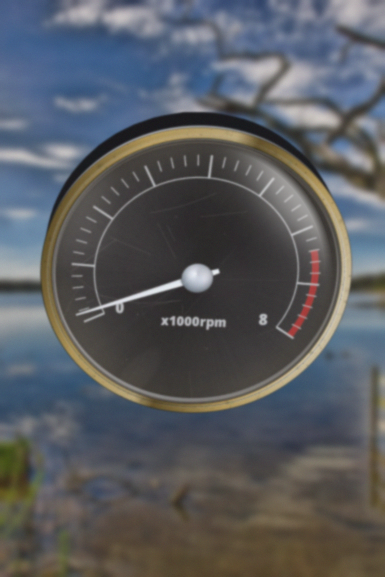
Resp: 200 rpm
